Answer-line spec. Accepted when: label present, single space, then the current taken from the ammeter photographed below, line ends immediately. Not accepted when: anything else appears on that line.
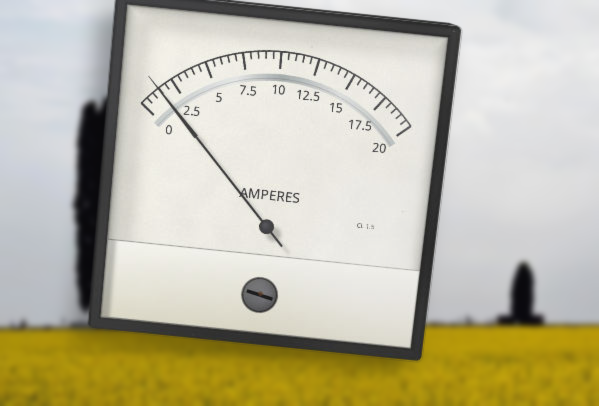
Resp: 1.5 A
